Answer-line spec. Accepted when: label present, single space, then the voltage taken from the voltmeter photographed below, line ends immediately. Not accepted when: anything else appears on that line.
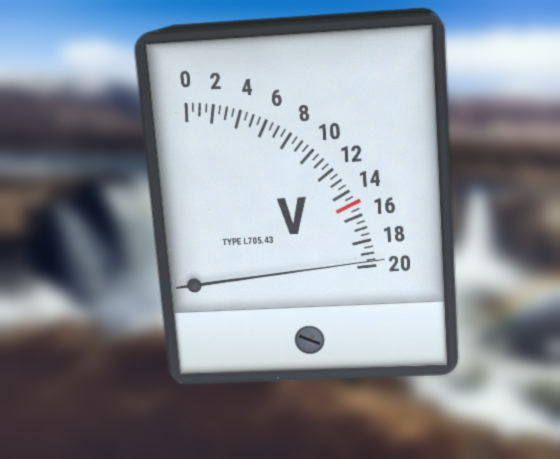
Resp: 19.5 V
